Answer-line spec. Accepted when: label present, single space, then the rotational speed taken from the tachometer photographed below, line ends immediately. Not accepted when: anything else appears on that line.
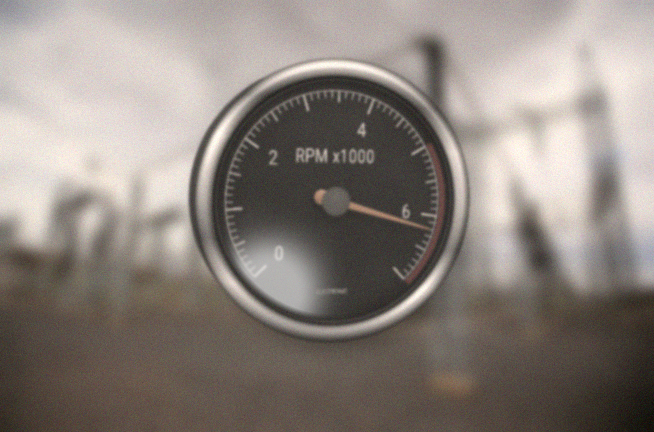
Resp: 6200 rpm
